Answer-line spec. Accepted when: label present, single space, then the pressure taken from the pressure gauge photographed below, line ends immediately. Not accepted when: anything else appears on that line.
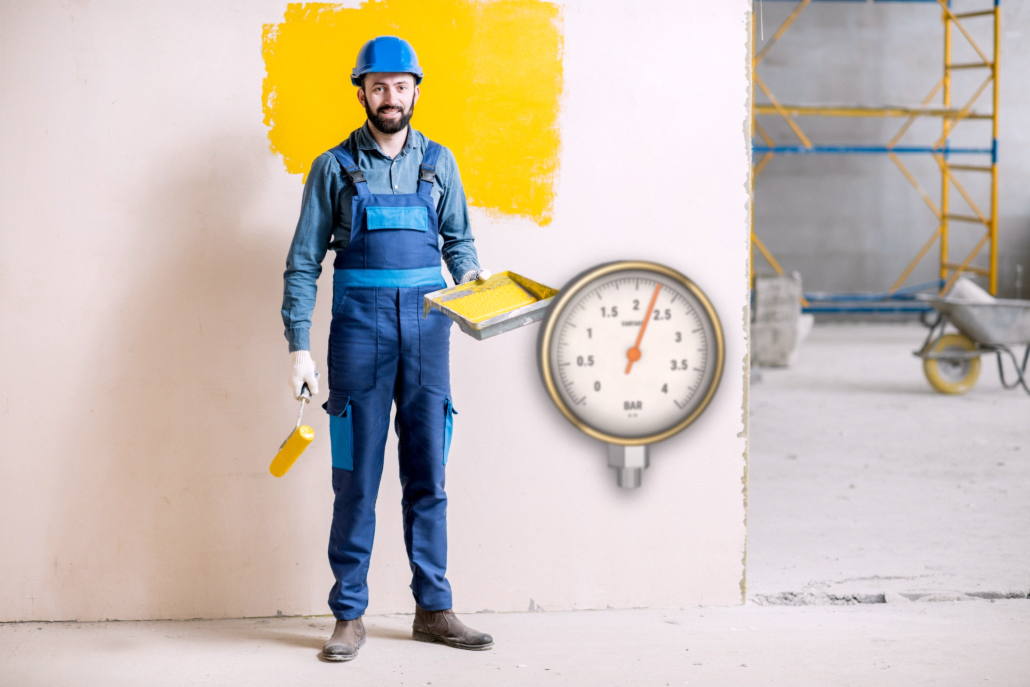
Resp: 2.25 bar
